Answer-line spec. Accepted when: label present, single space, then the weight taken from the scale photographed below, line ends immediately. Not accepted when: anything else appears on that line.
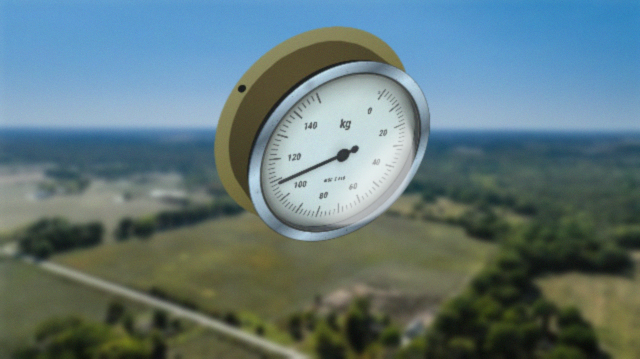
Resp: 110 kg
